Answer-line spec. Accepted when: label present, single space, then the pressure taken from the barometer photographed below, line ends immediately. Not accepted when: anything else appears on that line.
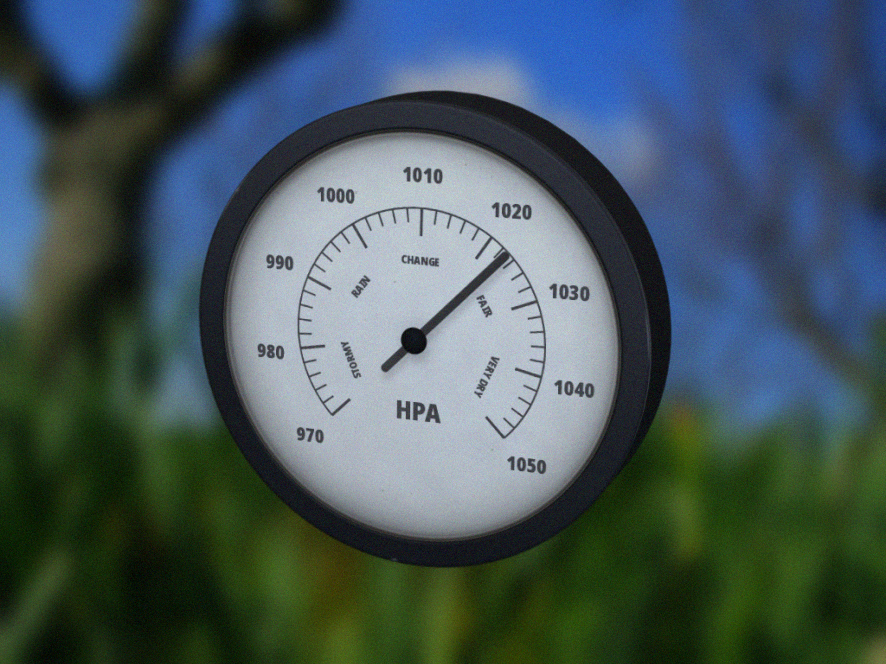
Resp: 1023 hPa
